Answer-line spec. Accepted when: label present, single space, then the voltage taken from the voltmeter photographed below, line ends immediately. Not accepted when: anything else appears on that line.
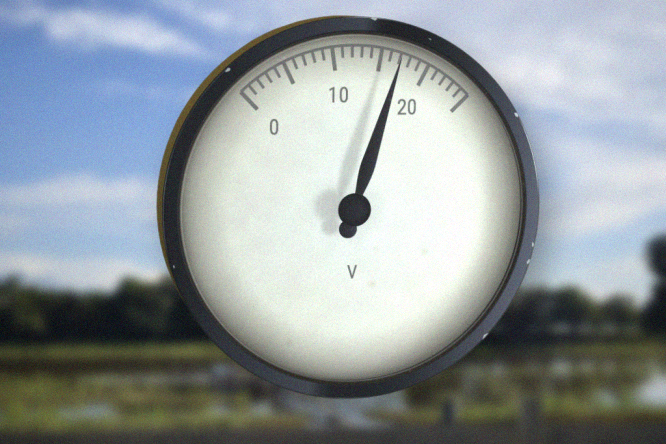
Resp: 17 V
